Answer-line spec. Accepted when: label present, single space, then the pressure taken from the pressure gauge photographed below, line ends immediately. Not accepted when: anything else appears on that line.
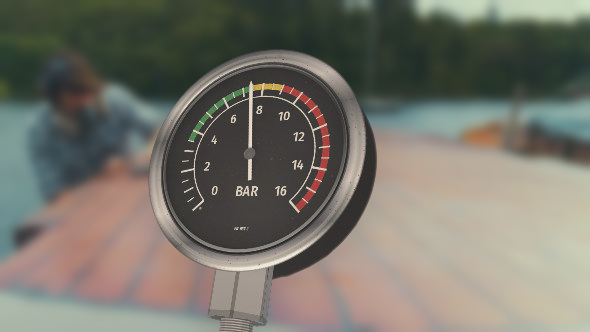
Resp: 7.5 bar
